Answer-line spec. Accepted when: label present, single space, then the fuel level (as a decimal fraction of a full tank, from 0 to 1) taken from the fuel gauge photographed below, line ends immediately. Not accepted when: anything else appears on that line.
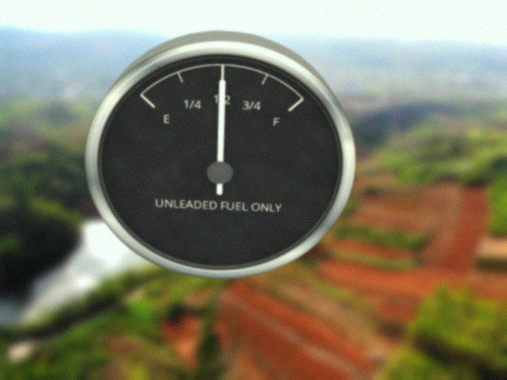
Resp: 0.5
